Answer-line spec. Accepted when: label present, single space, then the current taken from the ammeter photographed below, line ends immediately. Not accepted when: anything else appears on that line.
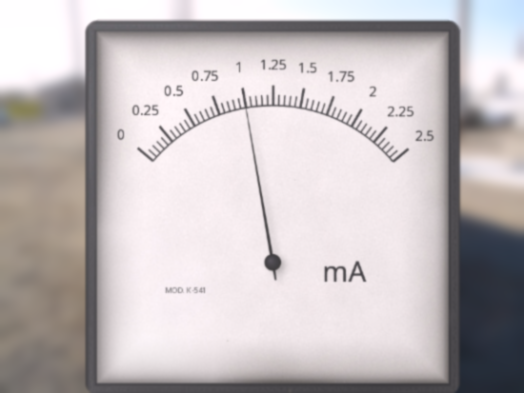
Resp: 1 mA
